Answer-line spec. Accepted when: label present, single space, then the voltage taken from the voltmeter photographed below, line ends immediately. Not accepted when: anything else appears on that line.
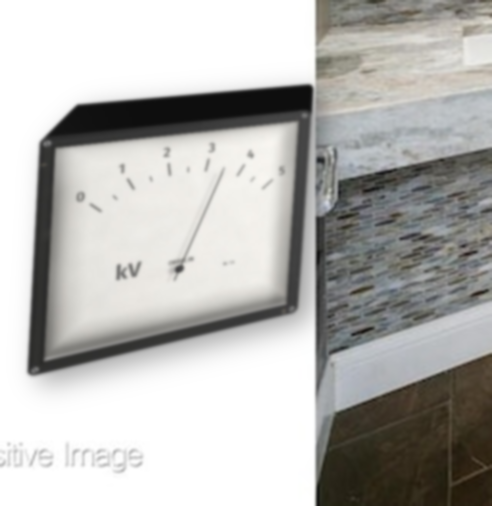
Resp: 3.5 kV
